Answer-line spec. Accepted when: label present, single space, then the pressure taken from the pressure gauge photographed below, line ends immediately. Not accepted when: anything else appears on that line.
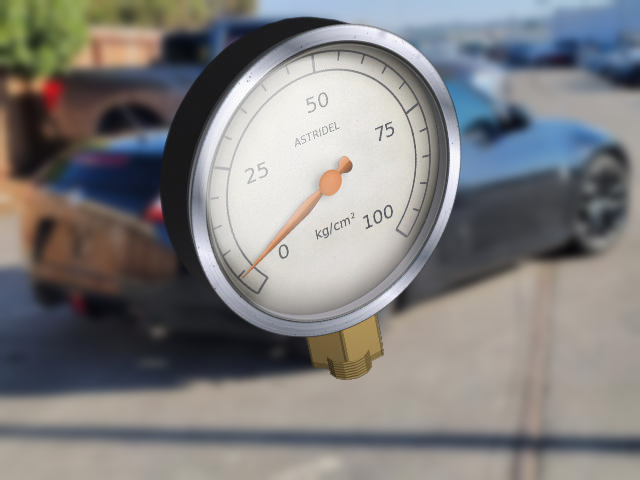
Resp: 5 kg/cm²
